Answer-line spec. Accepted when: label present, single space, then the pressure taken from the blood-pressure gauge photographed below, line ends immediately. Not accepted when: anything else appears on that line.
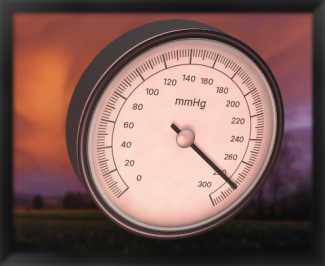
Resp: 280 mmHg
